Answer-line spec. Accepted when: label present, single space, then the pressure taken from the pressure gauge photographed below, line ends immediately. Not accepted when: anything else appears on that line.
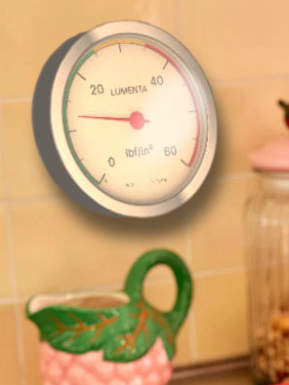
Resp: 12.5 psi
